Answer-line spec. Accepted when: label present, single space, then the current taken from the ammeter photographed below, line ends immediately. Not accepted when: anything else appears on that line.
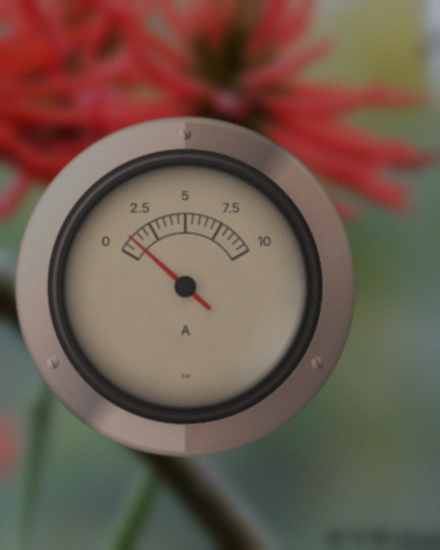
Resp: 1 A
